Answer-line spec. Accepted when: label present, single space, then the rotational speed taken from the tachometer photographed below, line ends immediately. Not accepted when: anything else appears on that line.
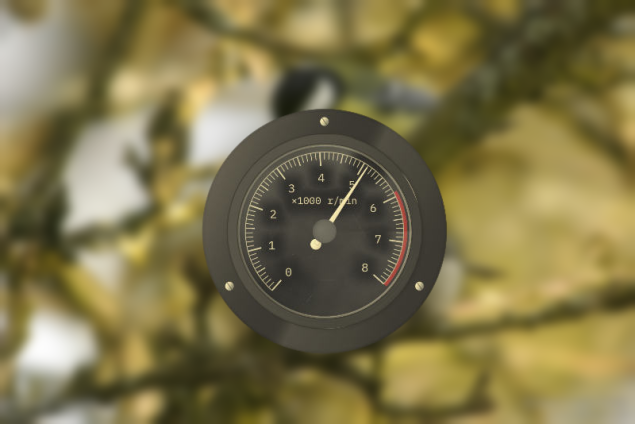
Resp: 5100 rpm
